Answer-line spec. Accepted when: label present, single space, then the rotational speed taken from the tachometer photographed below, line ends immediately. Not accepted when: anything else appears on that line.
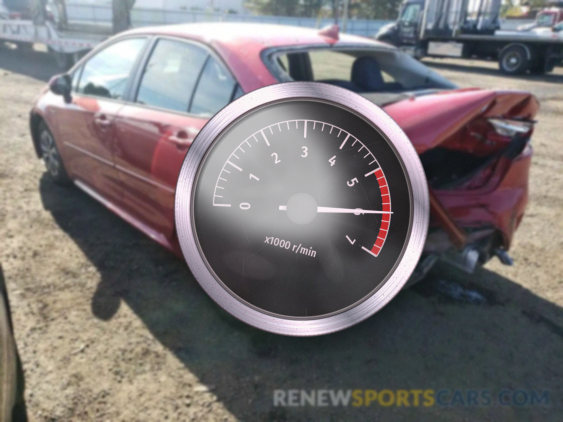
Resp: 6000 rpm
